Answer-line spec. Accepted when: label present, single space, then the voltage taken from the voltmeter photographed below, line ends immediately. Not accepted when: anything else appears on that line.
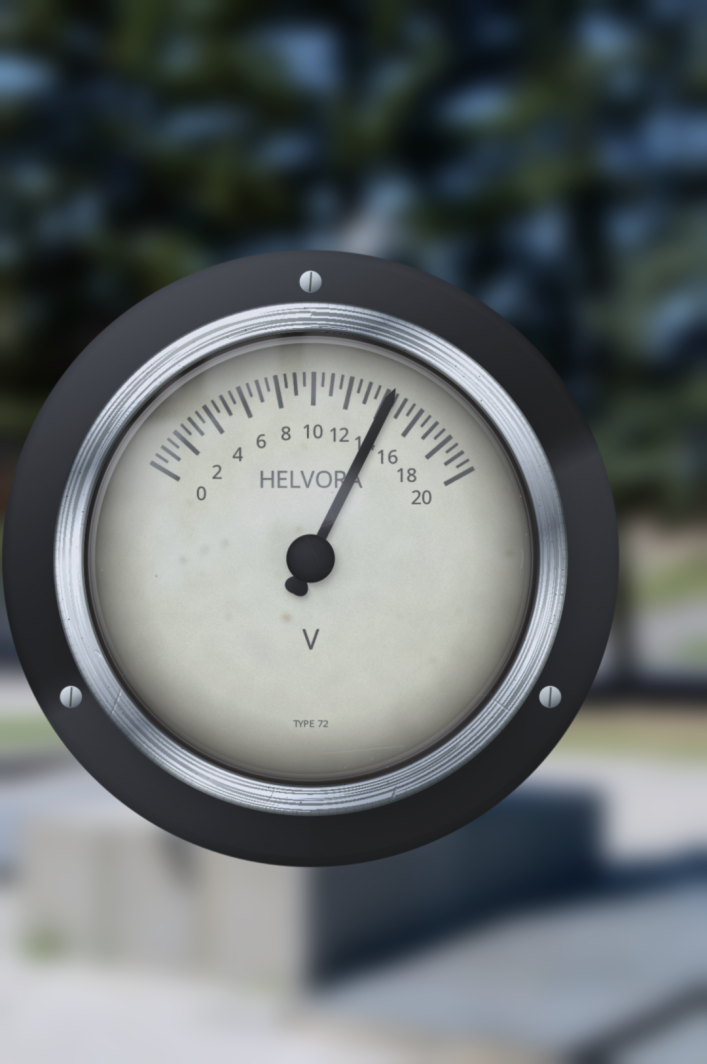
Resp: 14.25 V
